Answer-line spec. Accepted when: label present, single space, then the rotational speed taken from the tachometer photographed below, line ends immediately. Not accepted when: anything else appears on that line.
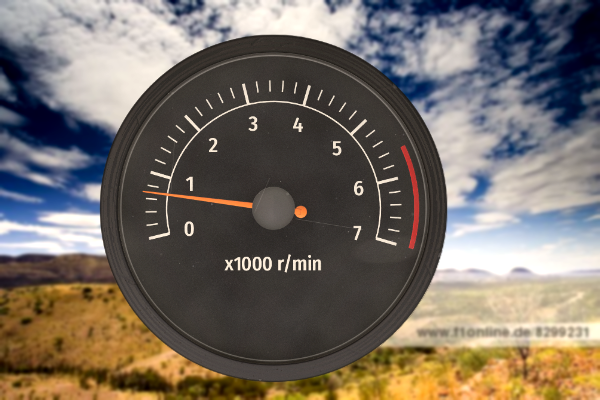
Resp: 700 rpm
